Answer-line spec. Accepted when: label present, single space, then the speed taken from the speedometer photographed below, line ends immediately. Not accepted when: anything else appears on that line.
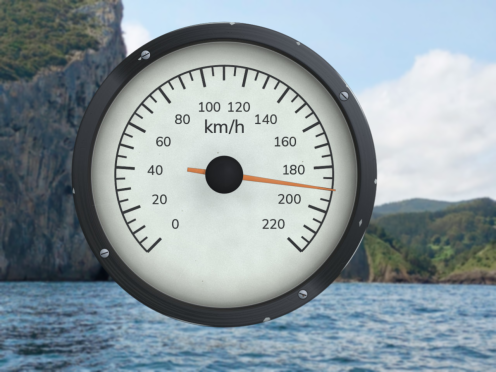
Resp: 190 km/h
